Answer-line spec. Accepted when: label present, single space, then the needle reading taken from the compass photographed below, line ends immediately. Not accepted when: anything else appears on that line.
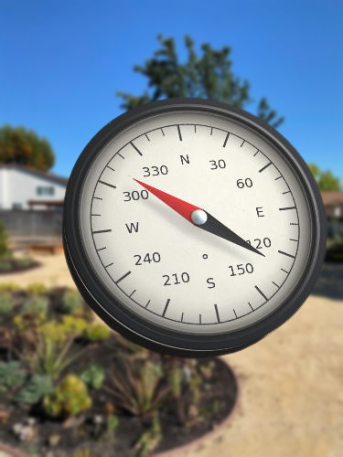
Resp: 310 °
